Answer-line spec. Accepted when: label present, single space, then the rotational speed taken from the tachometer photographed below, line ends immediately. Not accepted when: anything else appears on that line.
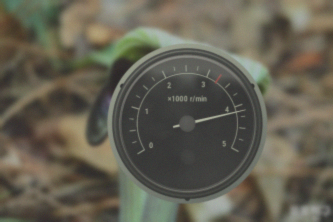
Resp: 4125 rpm
